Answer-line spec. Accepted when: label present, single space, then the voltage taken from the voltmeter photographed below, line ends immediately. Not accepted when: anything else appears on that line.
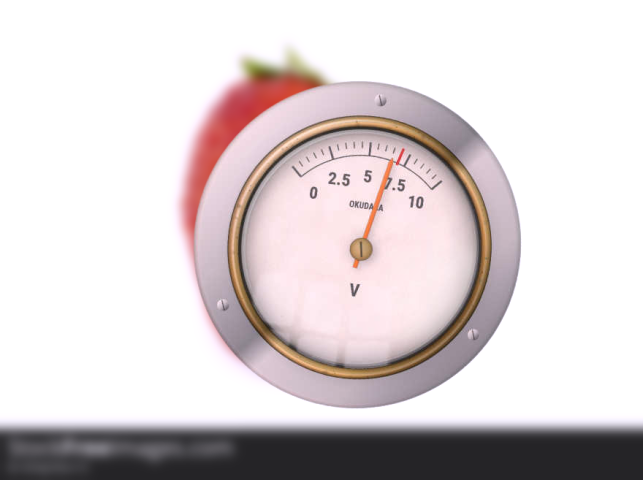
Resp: 6.5 V
